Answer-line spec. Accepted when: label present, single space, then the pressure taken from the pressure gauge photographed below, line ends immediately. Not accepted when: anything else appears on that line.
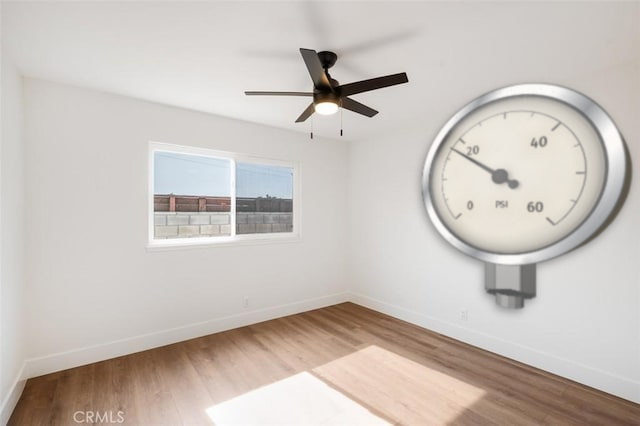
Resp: 17.5 psi
